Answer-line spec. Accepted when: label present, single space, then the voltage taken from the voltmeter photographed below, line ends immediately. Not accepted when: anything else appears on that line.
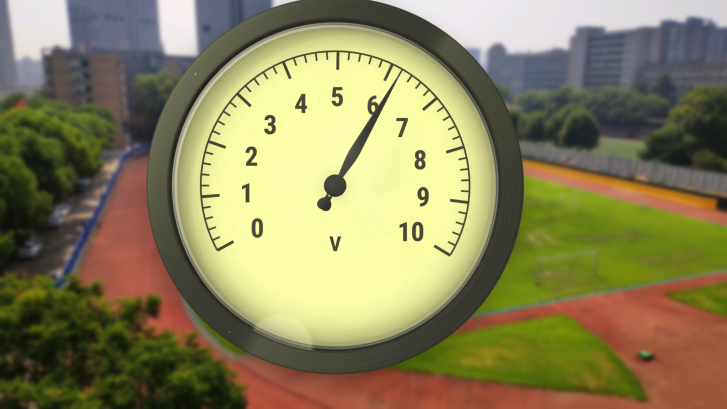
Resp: 6.2 V
